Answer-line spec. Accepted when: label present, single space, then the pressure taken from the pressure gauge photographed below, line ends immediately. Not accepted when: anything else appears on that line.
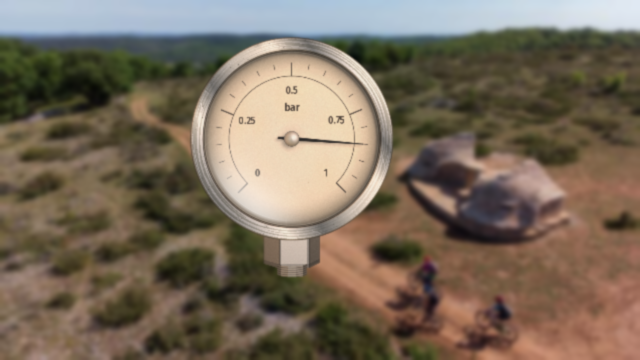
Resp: 0.85 bar
